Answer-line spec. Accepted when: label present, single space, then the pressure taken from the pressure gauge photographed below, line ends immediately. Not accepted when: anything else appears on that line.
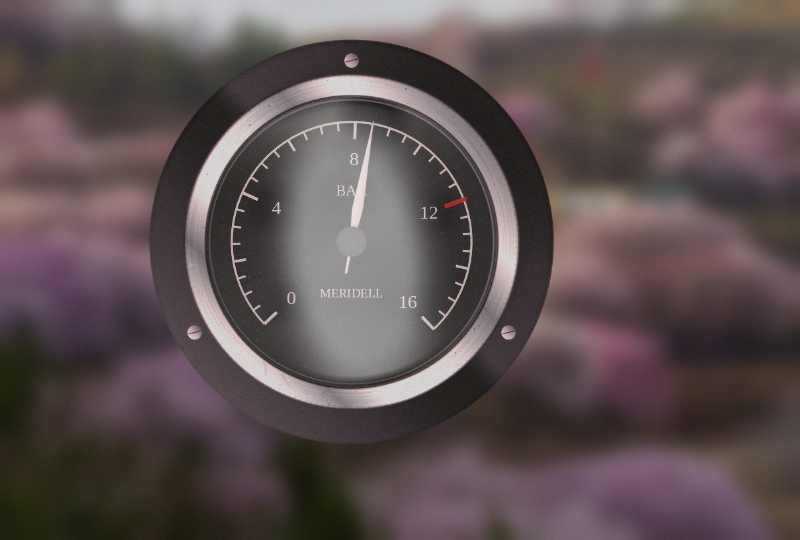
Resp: 8.5 bar
